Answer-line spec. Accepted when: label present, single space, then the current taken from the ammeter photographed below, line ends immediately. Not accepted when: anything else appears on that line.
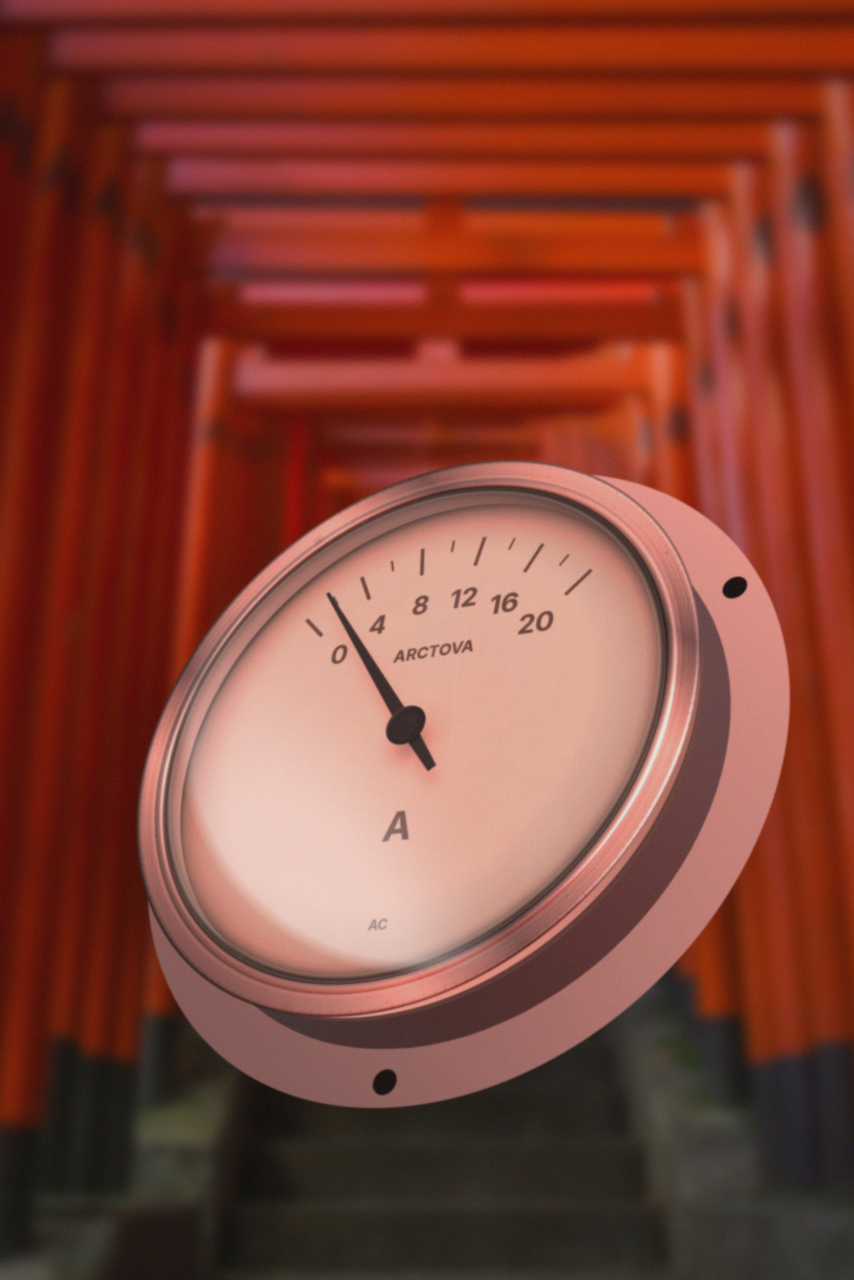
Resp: 2 A
